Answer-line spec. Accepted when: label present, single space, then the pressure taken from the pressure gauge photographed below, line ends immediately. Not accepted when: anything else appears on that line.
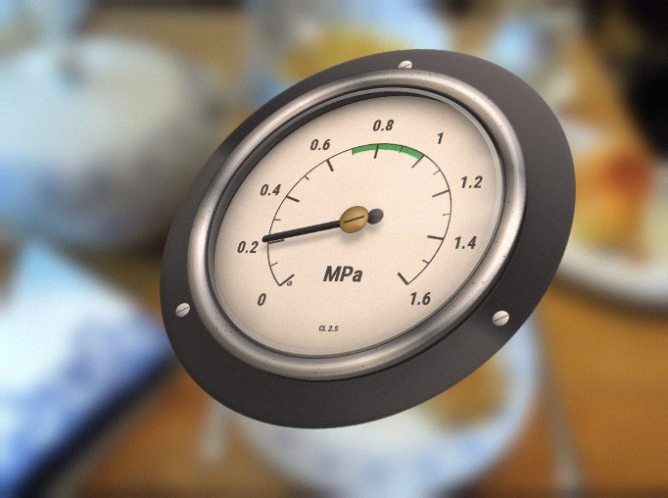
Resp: 0.2 MPa
